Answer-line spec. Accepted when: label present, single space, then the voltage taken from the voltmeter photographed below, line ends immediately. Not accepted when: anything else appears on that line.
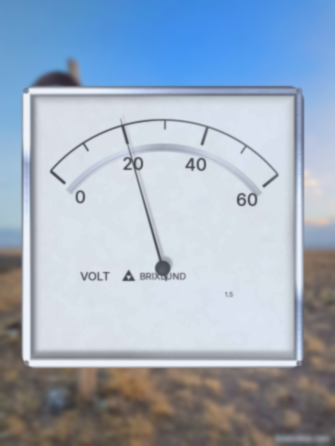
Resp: 20 V
